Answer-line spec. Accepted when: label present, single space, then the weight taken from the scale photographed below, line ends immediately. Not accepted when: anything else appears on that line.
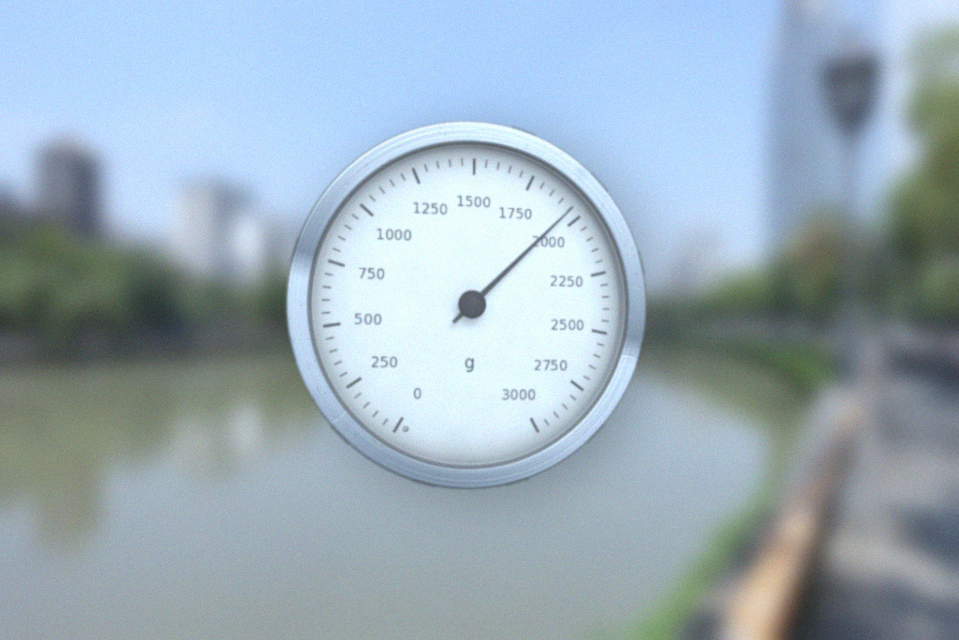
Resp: 1950 g
